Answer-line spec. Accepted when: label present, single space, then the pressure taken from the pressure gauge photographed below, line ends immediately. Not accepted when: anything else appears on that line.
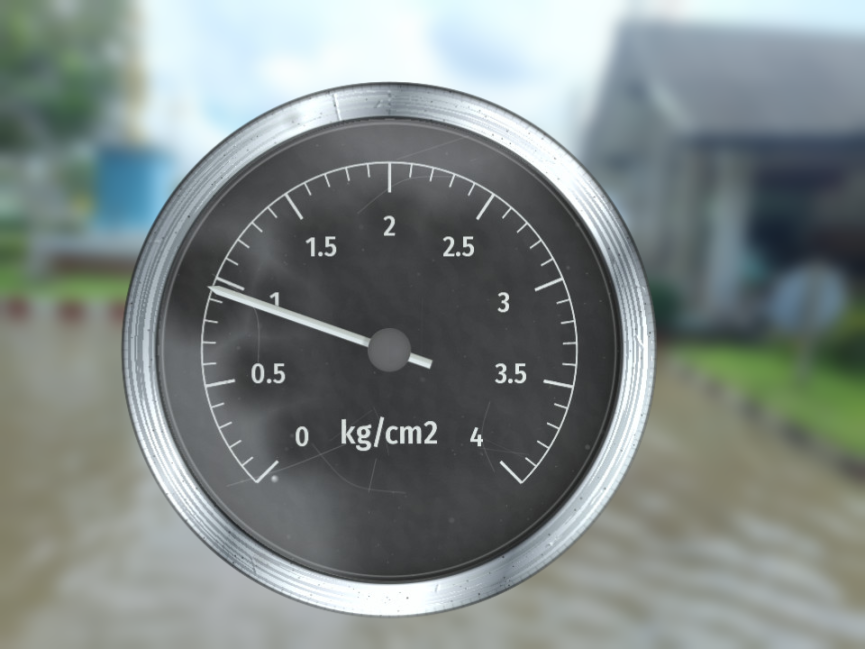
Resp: 0.95 kg/cm²
